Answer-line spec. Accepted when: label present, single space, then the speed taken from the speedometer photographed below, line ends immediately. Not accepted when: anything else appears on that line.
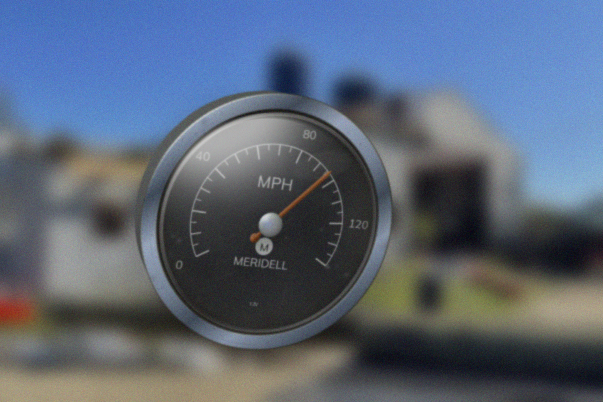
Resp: 95 mph
